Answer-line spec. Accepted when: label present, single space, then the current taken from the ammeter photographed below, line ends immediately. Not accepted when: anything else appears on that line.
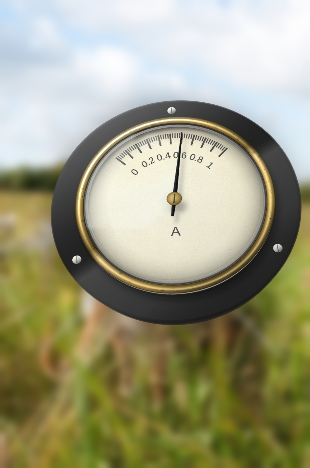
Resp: 0.6 A
